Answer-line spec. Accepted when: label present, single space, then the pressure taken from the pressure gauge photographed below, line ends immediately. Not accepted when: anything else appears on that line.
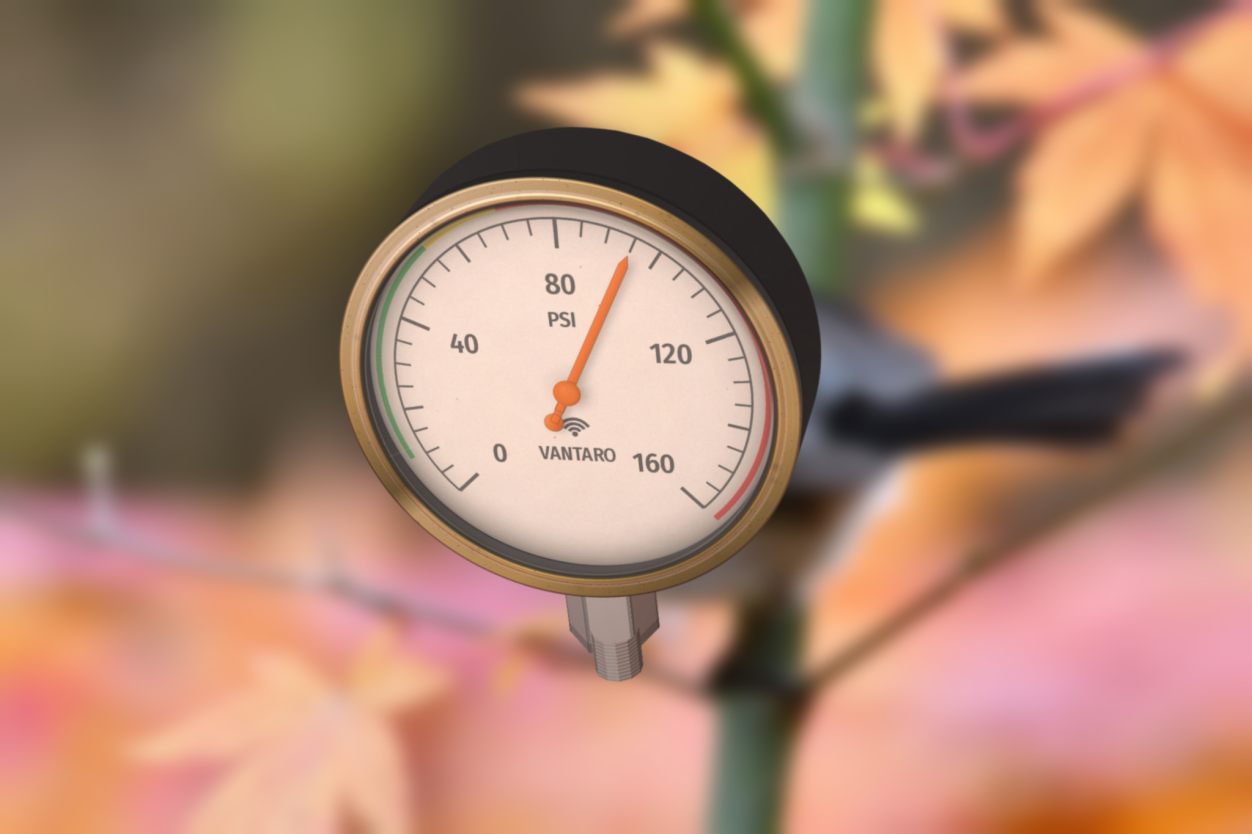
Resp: 95 psi
